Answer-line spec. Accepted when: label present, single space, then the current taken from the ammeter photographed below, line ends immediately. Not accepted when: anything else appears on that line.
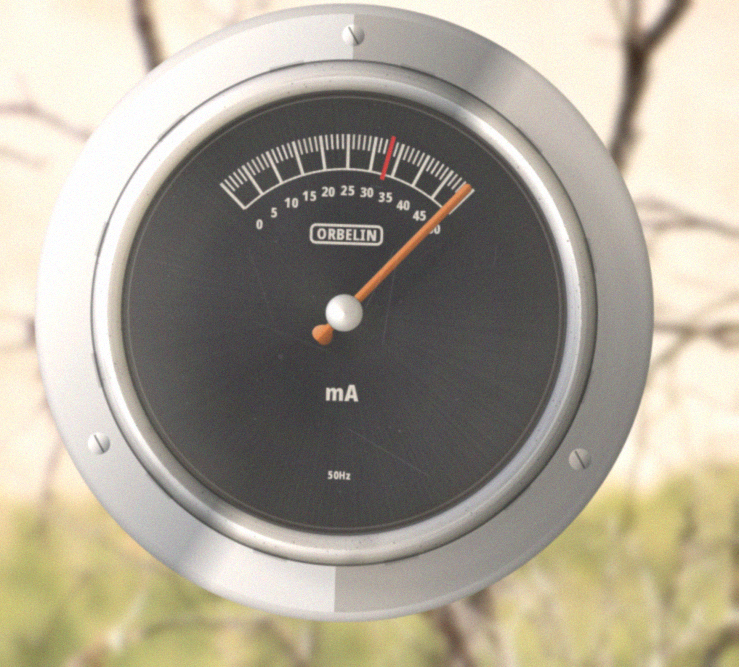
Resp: 49 mA
